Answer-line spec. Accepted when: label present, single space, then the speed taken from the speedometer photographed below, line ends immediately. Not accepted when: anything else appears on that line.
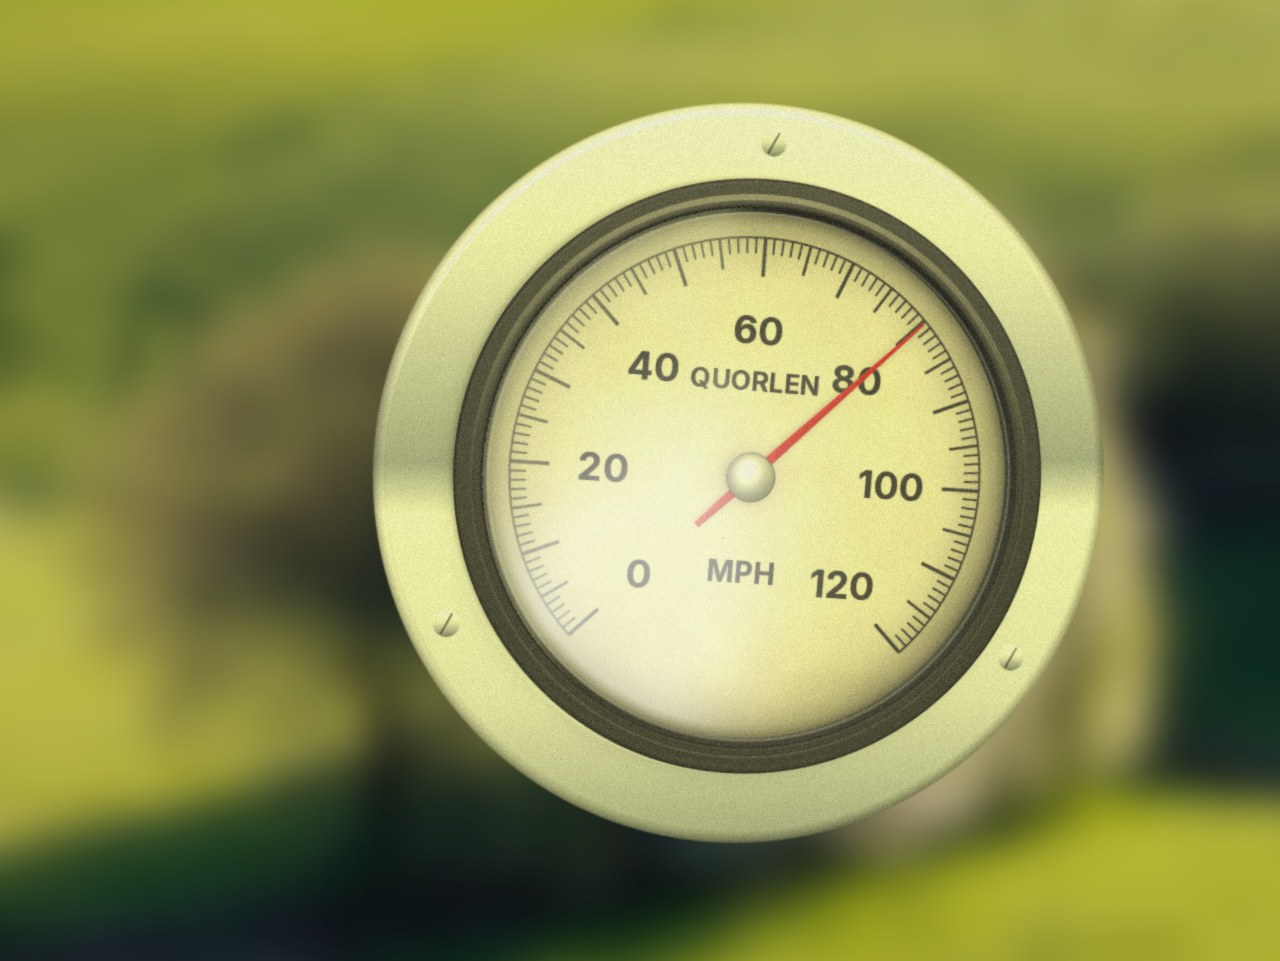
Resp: 80 mph
